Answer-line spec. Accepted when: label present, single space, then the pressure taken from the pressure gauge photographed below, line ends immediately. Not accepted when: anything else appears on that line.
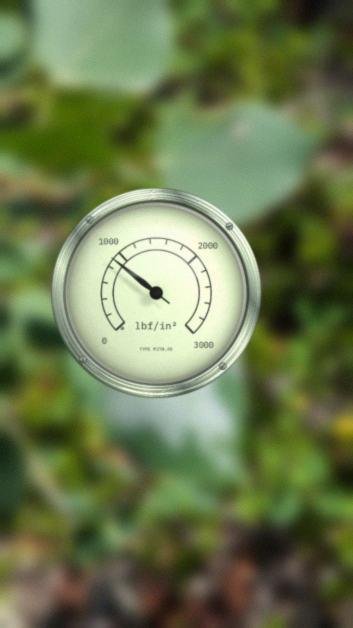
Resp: 900 psi
